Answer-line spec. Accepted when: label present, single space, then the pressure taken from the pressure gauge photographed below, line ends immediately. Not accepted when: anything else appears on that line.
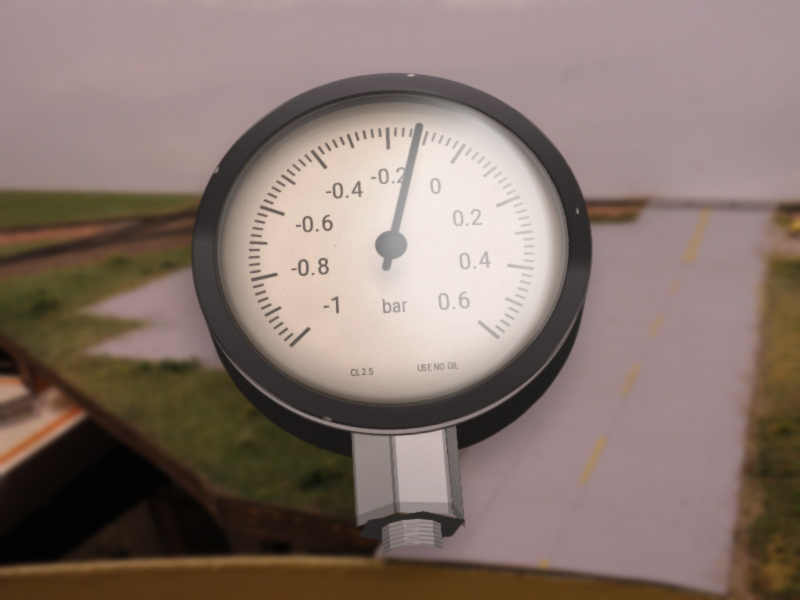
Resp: -0.12 bar
